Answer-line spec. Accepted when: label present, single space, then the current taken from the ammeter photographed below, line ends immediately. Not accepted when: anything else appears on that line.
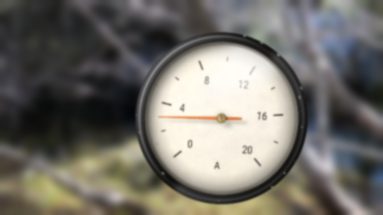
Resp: 3 A
